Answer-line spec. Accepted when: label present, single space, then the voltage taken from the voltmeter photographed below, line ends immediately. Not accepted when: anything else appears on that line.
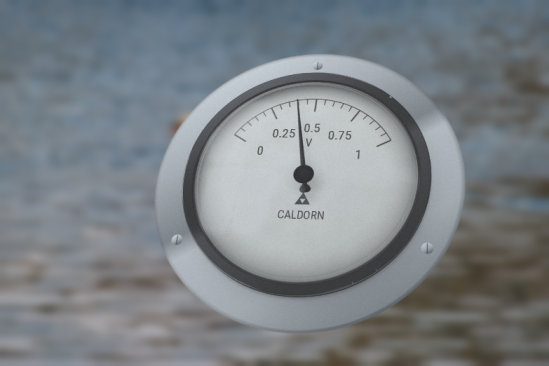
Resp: 0.4 V
